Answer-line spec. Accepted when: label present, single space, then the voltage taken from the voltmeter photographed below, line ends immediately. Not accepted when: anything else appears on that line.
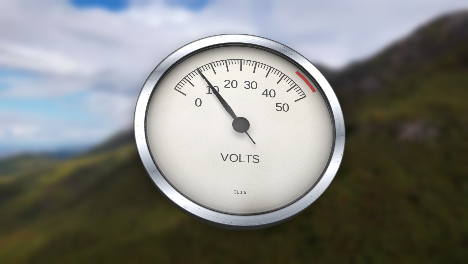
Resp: 10 V
